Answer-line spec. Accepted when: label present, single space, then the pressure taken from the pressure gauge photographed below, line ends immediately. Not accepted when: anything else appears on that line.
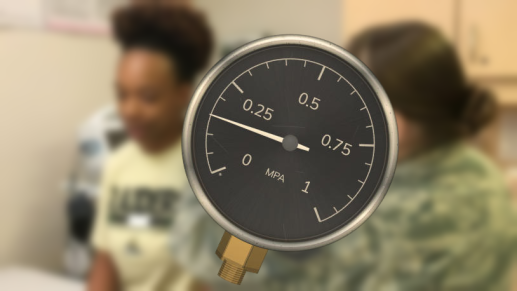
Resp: 0.15 MPa
